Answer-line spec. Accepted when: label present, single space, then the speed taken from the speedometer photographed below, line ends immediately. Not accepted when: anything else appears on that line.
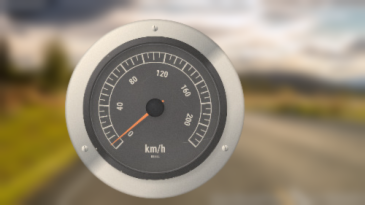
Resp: 5 km/h
